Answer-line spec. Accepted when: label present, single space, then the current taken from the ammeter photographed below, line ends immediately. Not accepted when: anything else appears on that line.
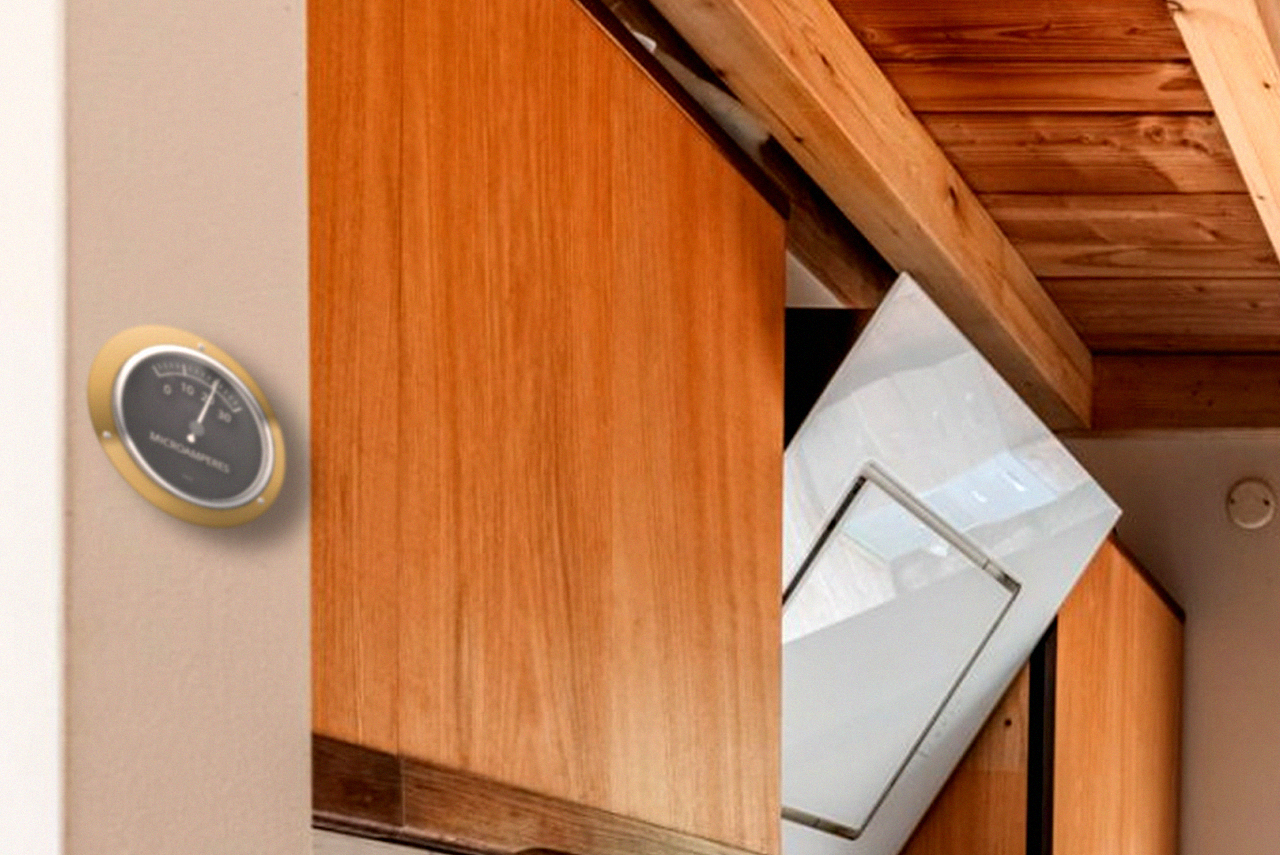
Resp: 20 µA
